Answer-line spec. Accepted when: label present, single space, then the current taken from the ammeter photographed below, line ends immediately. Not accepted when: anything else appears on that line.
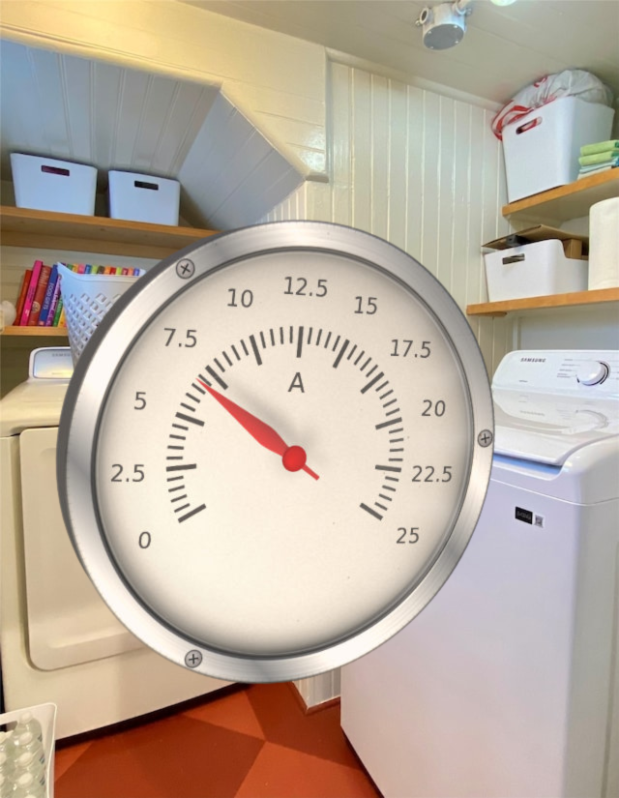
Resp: 6.75 A
